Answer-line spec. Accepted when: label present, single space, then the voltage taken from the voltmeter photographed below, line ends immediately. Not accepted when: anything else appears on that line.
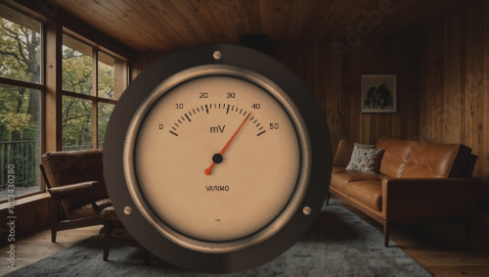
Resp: 40 mV
